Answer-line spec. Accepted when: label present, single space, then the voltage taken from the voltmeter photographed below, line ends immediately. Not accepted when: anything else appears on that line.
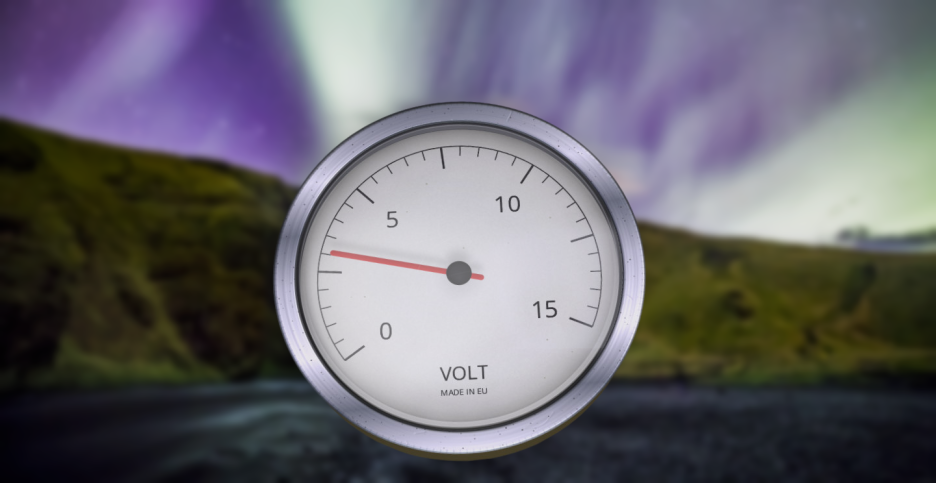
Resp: 3 V
